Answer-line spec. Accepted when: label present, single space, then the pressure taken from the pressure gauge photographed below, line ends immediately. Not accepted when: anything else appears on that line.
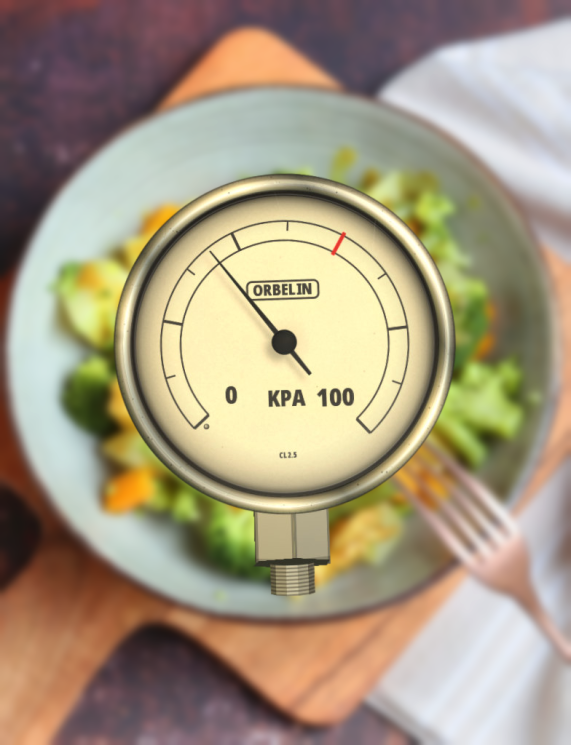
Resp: 35 kPa
